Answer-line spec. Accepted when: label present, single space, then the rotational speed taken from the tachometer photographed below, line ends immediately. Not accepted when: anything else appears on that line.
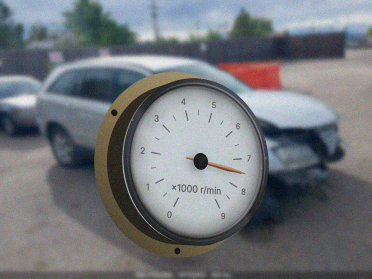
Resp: 7500 rpm
